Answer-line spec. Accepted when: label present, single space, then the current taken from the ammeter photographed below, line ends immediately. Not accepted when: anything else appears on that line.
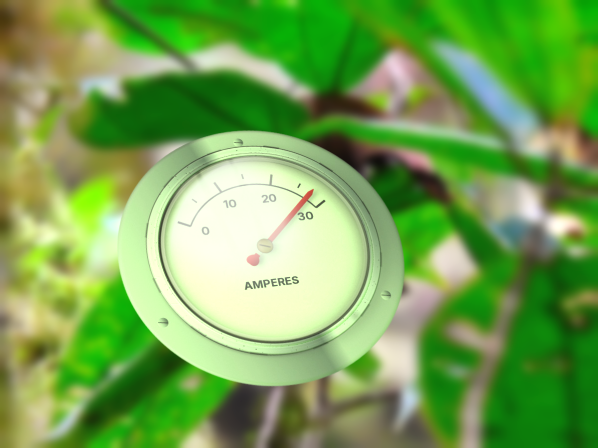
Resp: 27.5 A
